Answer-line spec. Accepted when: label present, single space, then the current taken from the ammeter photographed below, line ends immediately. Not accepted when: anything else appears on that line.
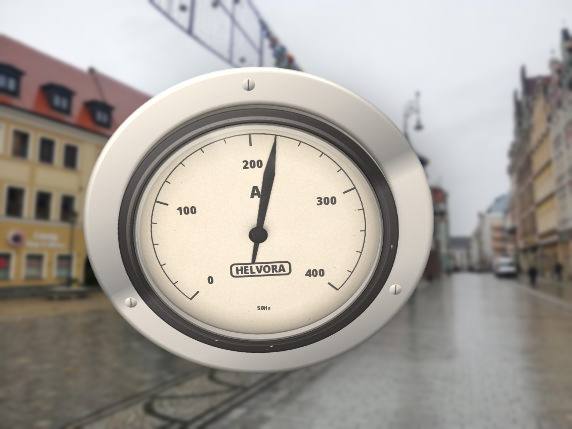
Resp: 220 A
